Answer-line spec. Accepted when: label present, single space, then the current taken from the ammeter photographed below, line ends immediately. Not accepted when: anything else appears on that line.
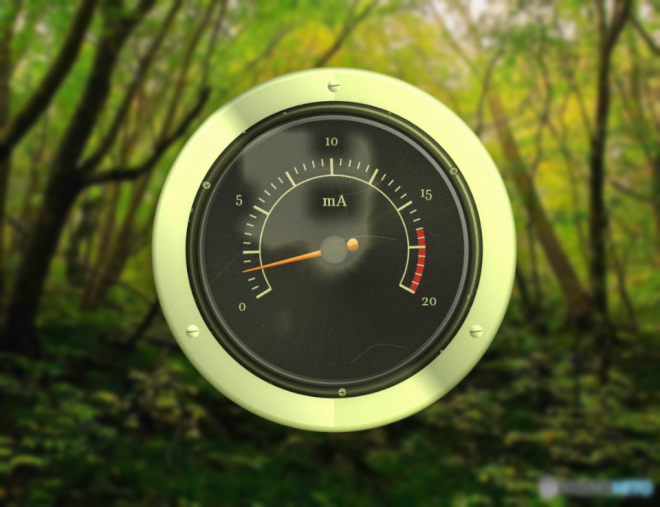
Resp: 1.5 mA
